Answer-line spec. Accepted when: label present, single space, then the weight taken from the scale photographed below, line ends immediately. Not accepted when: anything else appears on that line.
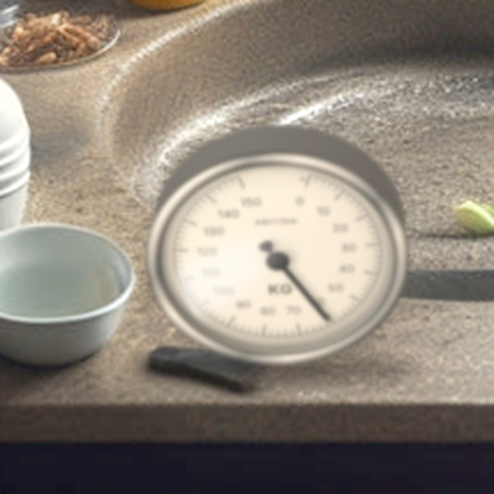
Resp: 60 kg
